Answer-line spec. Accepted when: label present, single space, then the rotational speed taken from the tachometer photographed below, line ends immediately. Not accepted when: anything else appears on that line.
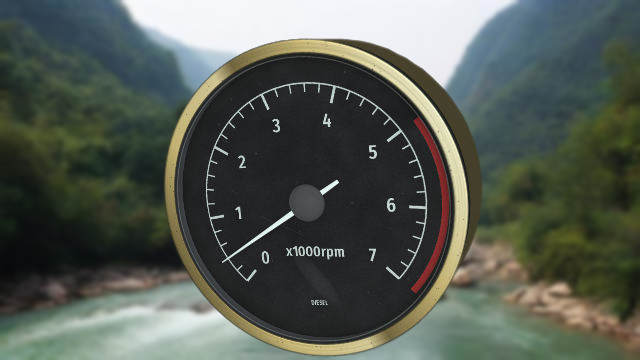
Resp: 400 rpm
